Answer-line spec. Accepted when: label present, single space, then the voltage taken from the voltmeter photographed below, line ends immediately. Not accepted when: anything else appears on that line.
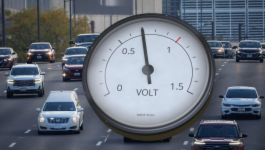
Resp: 0.7 V
